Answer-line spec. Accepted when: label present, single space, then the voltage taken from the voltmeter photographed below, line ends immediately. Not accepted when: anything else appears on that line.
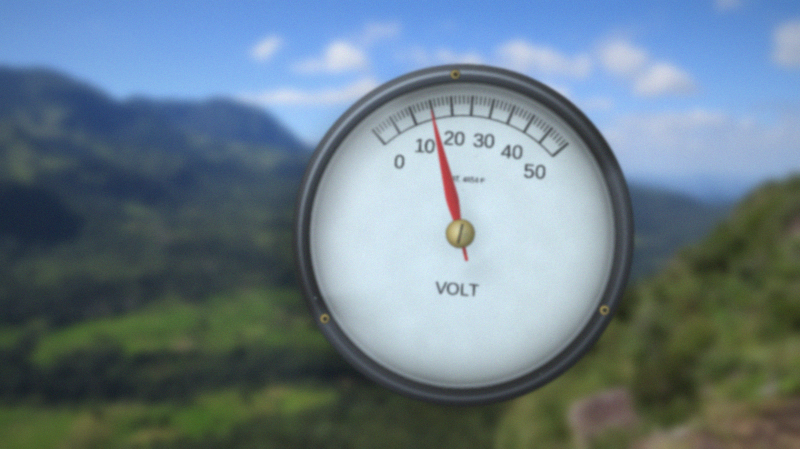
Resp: 15 V
